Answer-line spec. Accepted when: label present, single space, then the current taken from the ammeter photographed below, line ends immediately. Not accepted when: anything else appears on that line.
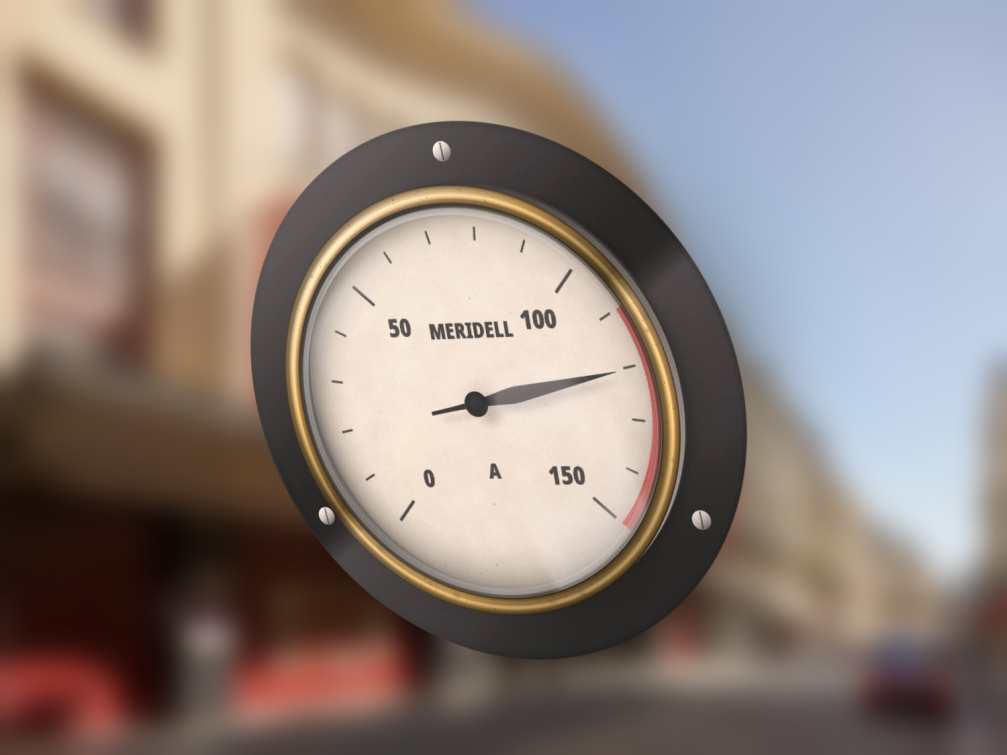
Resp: 120 A
